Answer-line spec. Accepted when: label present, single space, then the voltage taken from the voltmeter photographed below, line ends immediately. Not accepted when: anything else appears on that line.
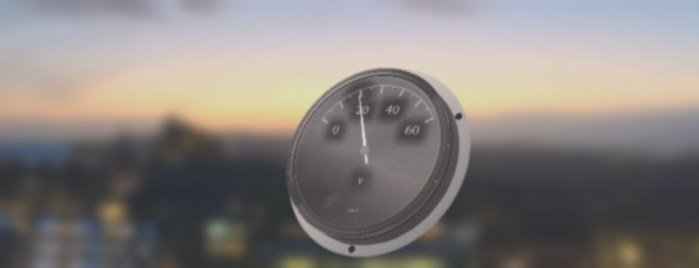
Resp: 20 V
